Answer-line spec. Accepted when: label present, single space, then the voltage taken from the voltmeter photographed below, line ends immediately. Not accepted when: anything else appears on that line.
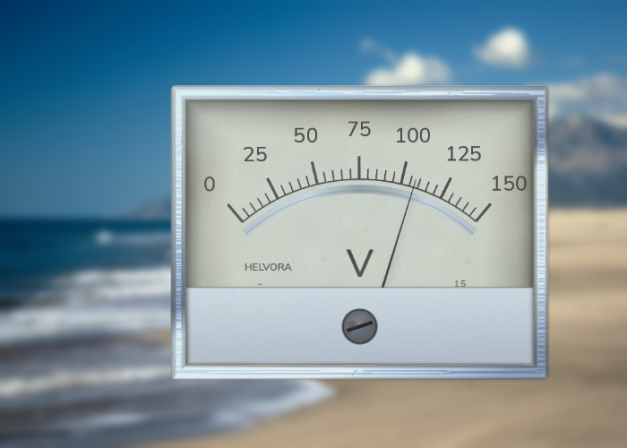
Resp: 107.5 V
